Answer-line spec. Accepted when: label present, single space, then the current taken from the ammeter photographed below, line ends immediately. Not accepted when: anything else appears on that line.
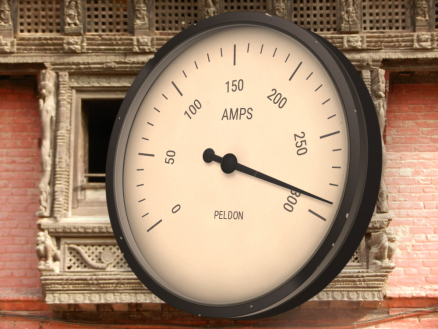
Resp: 290 A
